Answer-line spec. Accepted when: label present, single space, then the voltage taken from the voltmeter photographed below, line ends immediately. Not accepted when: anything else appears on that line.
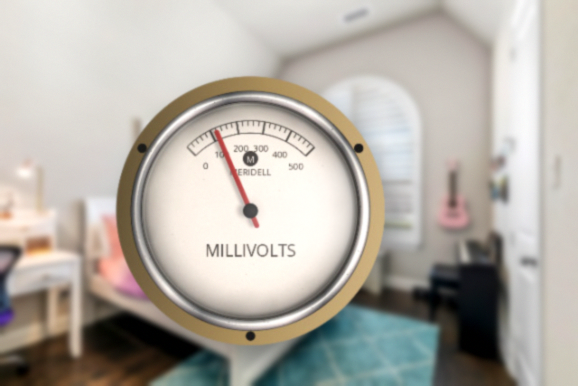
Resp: 120 mV
